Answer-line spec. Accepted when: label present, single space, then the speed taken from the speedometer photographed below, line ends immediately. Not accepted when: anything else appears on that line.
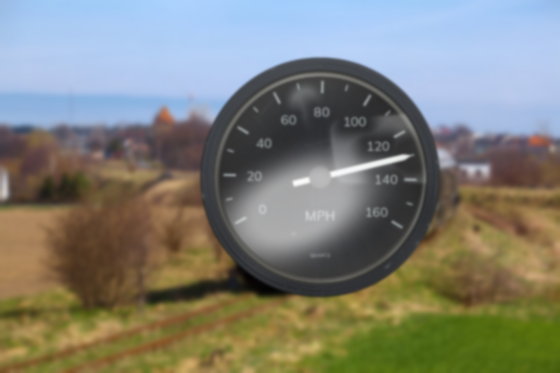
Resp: 130 mph
